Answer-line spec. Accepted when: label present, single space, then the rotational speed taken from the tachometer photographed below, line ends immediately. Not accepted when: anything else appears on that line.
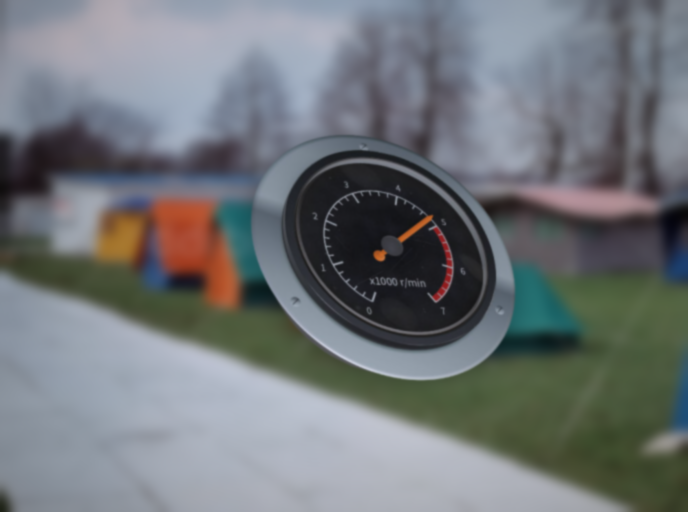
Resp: 4800 rpm
